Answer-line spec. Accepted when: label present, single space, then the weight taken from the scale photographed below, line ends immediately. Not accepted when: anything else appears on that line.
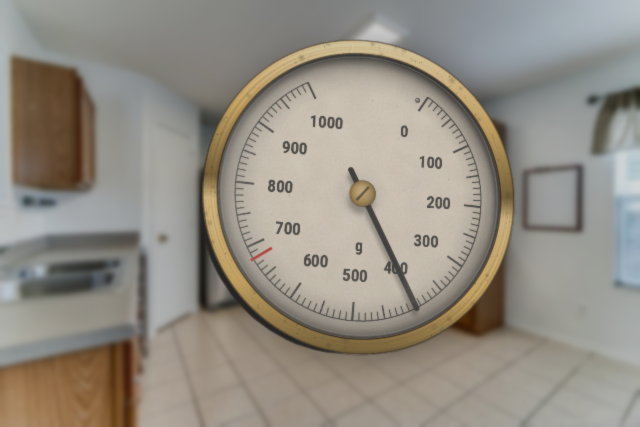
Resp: 400 g
